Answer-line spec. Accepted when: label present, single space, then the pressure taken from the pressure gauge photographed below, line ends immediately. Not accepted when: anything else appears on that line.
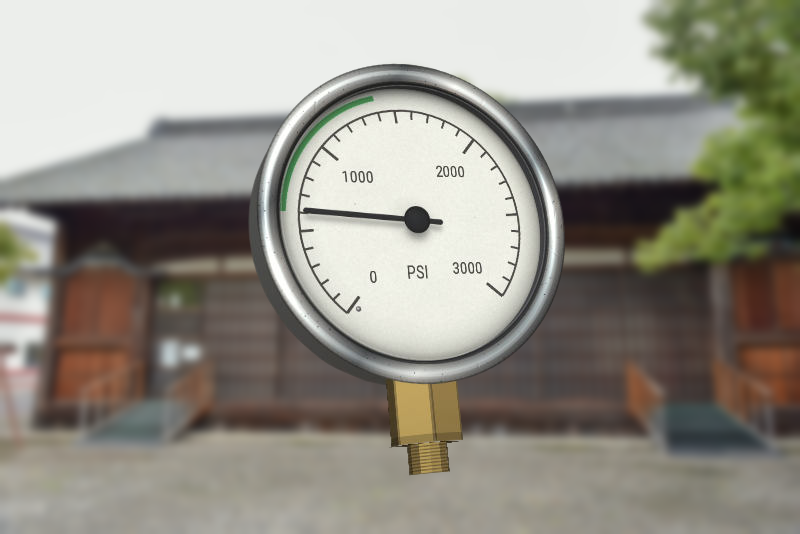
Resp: 600 psi
